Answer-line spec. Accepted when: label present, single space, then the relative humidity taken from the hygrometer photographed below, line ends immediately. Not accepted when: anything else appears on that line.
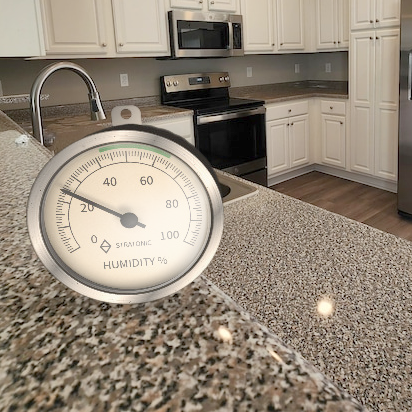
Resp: 25 %
